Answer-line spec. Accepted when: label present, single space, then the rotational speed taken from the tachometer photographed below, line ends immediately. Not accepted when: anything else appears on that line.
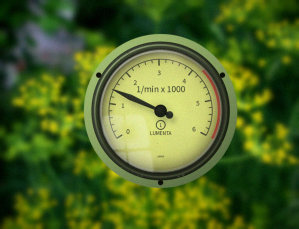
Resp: 1400 rpm
